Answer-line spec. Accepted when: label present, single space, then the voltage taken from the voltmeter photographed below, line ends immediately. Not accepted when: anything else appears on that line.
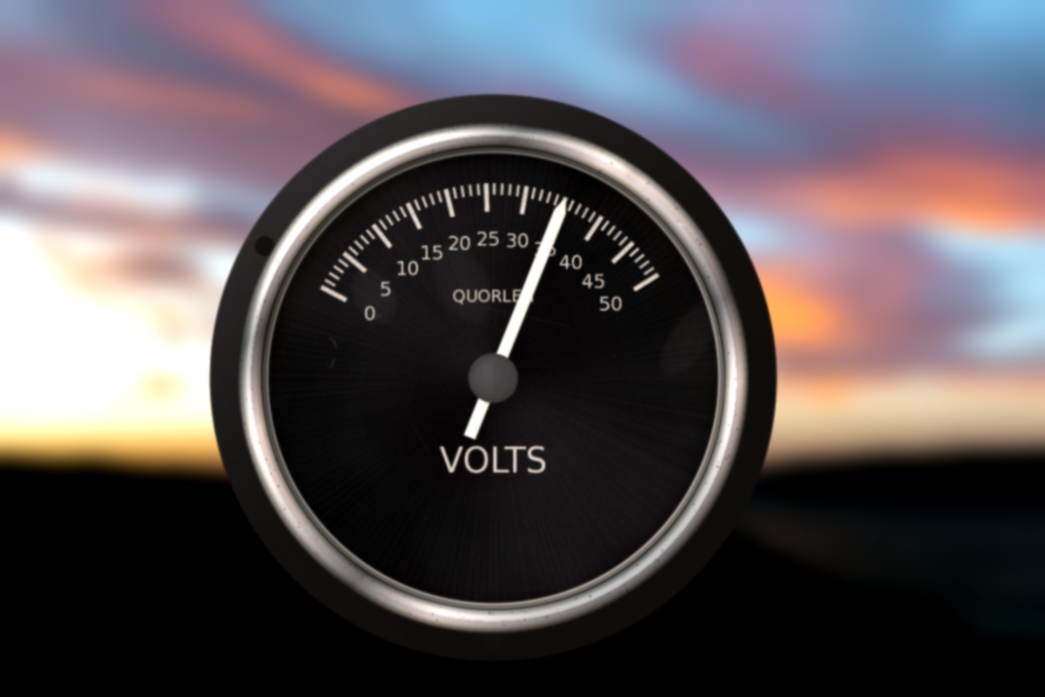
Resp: 35 V
